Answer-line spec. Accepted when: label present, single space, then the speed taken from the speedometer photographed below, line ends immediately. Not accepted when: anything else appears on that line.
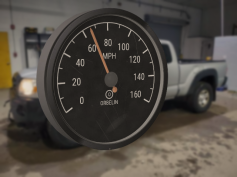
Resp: 65 mph
